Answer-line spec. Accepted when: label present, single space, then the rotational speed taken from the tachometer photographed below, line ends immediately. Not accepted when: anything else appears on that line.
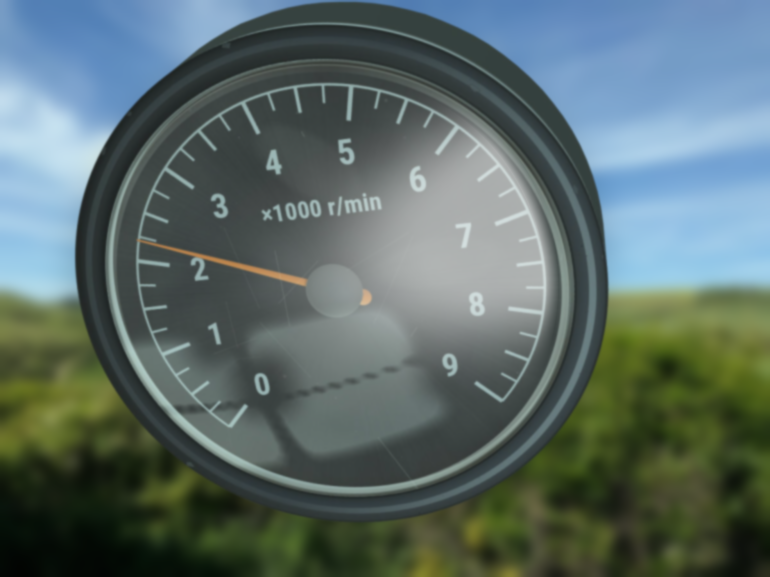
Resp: 2250 rpm
